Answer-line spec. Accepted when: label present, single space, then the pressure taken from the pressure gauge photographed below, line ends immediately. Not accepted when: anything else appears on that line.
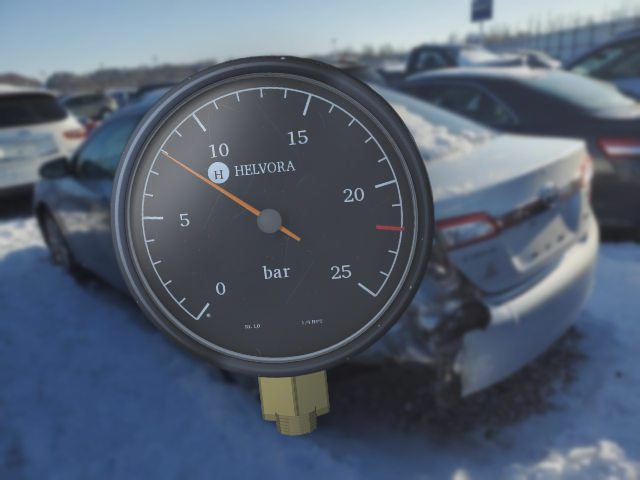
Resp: 8 bar
